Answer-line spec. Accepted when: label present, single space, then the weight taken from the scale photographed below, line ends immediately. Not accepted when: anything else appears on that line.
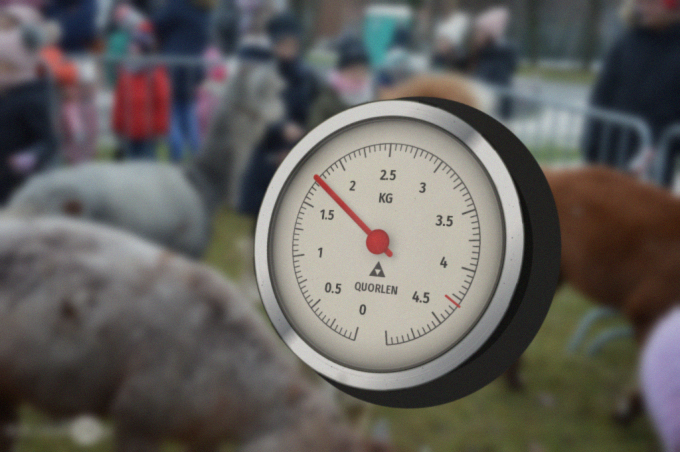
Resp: 1.75 kg
